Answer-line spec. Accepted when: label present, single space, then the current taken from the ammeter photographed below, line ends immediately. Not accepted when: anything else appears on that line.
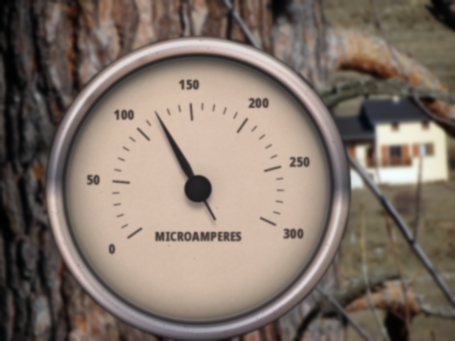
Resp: 120 µA
